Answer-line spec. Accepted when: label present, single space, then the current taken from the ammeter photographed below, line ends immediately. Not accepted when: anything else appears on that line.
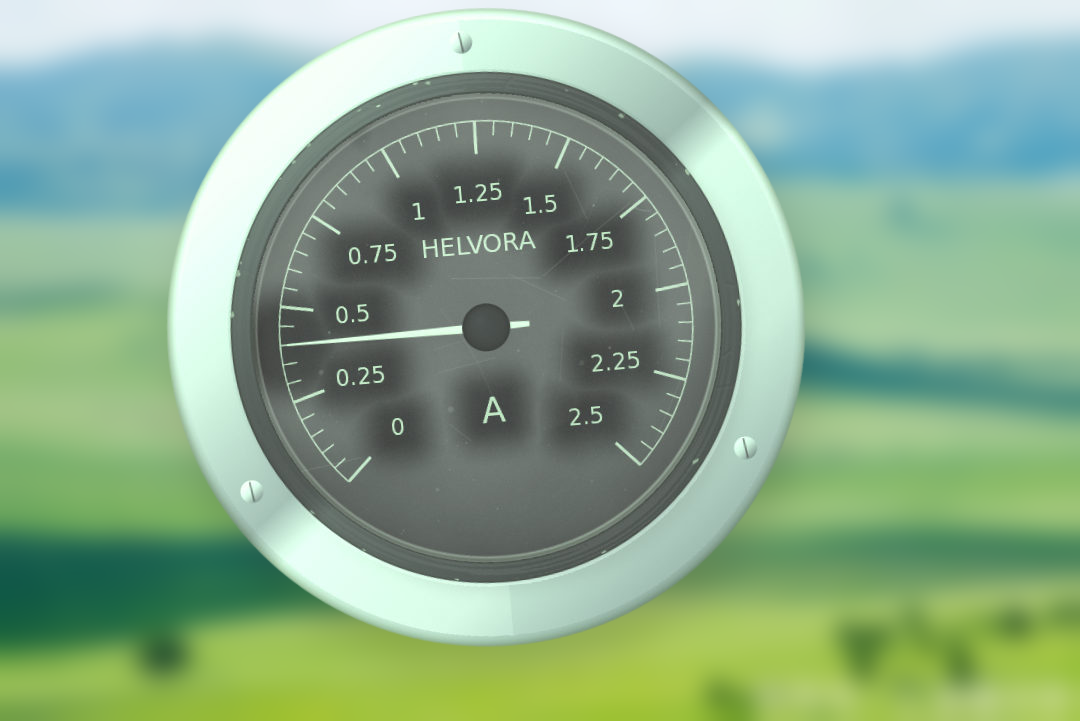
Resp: 0.4 A
